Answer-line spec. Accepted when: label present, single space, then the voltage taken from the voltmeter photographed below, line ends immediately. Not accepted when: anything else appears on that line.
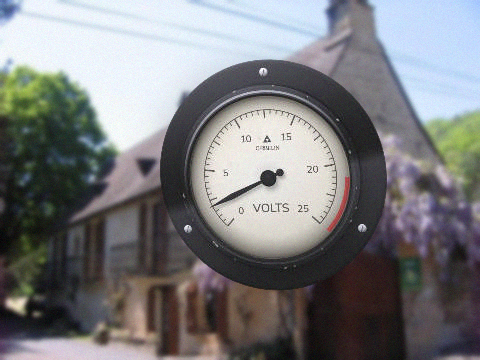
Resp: 2 V
